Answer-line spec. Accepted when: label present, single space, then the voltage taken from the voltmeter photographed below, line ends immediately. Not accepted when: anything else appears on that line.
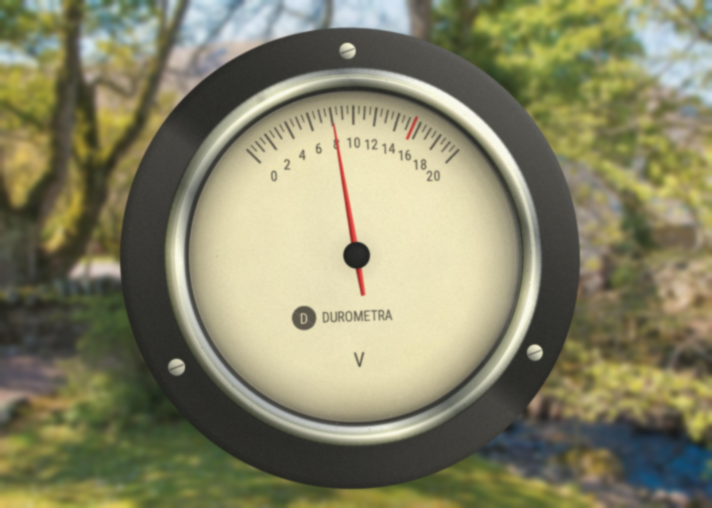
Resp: 8 V
